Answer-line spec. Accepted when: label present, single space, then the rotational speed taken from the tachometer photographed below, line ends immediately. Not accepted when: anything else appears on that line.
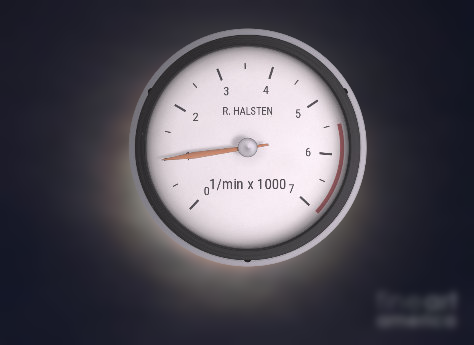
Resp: 1000 rpm
